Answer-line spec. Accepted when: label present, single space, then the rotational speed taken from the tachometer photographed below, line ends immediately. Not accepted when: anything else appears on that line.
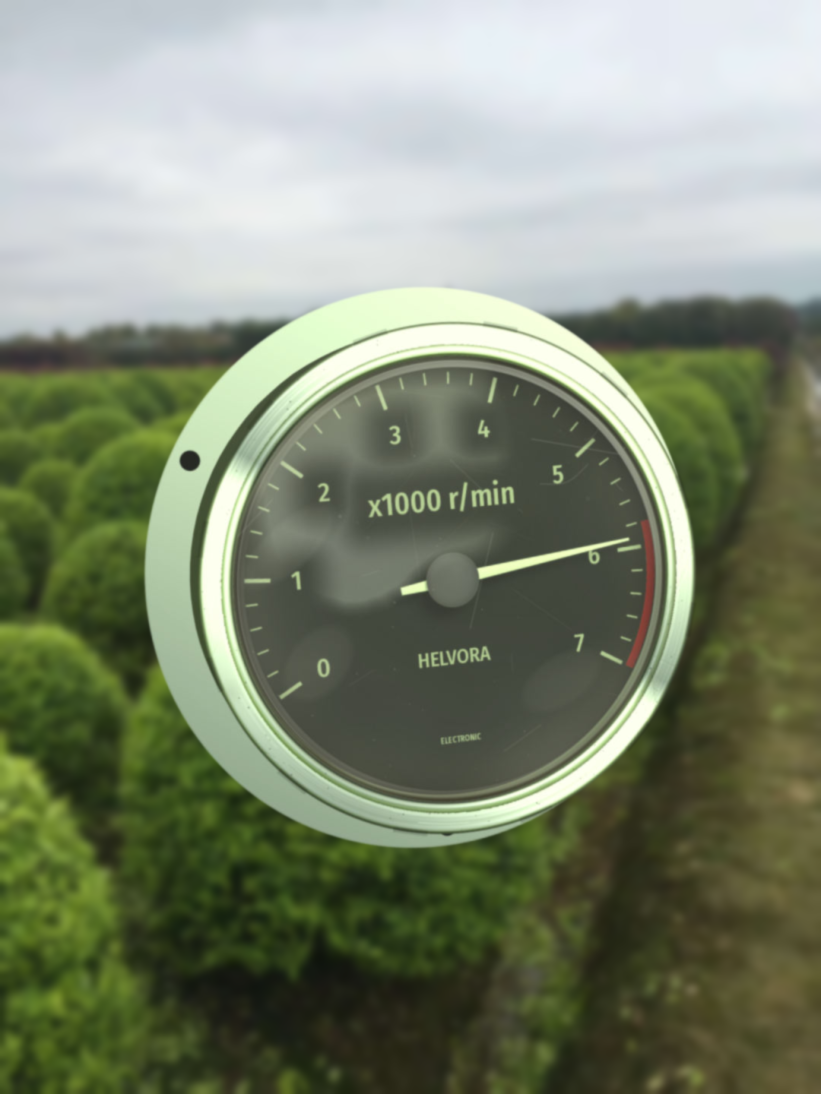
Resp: 5900 rpm
